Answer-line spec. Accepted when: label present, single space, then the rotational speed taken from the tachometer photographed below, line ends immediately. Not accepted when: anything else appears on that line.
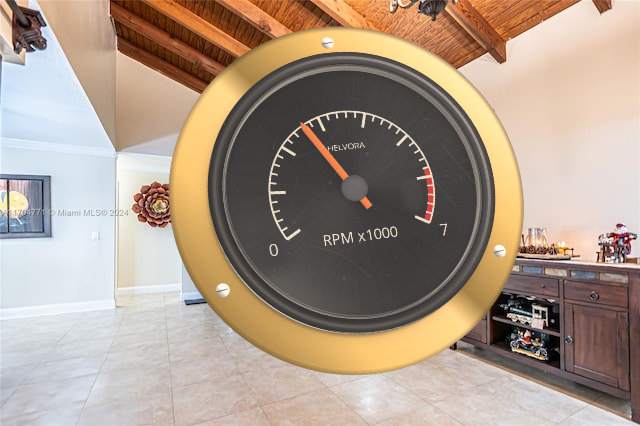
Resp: 2600 rpm
